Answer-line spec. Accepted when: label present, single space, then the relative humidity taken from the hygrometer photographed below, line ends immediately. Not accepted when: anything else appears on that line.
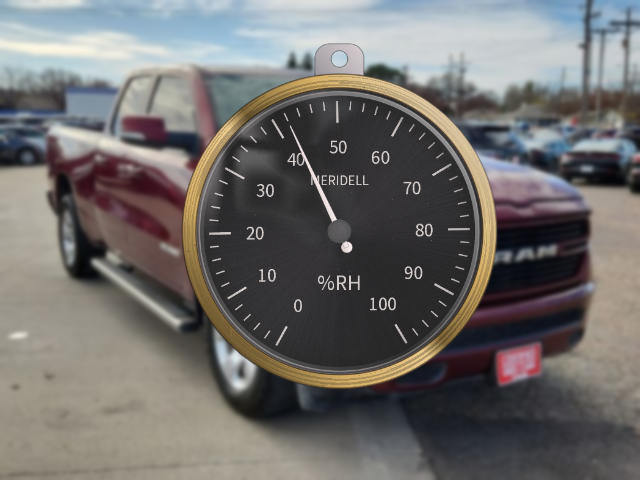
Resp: 42 %
